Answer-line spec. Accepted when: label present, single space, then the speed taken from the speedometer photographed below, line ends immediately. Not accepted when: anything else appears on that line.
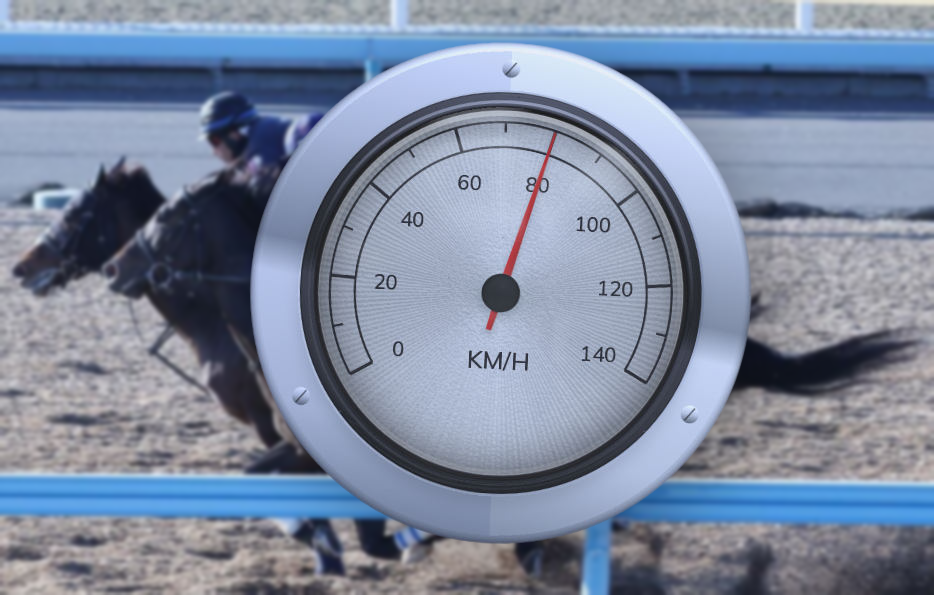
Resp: 80 km/h
